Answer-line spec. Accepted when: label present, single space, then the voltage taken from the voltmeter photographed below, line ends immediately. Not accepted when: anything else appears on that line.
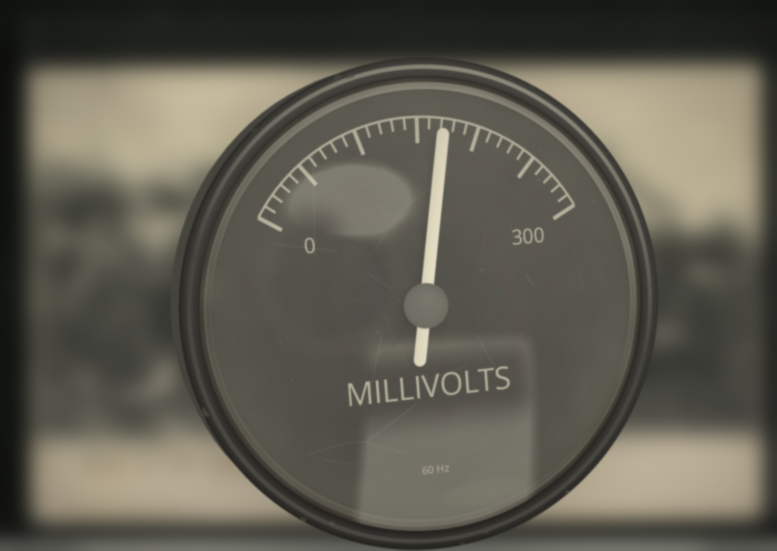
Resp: 170 mV
